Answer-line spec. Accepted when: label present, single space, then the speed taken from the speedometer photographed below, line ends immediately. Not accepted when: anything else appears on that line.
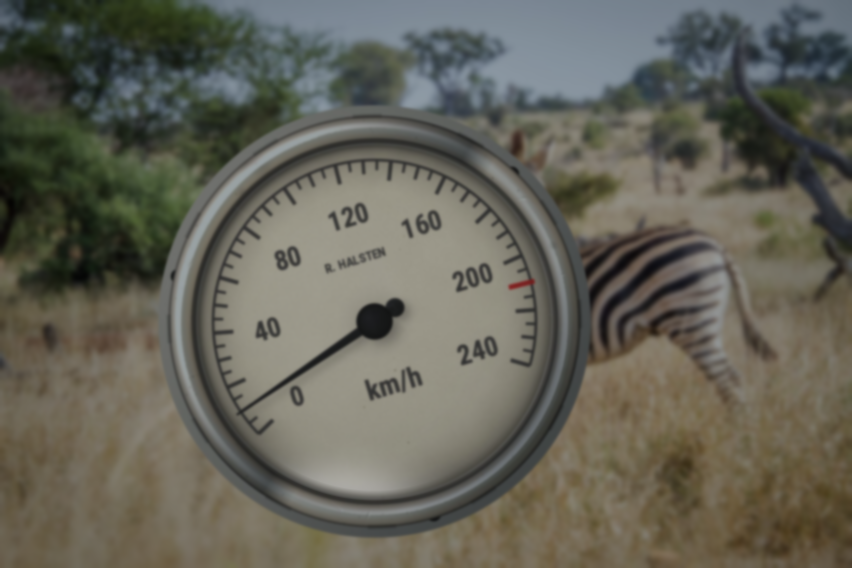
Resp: 10 km/h
